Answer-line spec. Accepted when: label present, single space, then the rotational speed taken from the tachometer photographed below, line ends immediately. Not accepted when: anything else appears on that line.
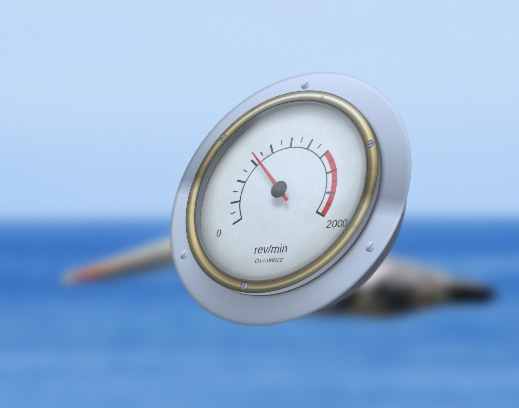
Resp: 650 rpm
